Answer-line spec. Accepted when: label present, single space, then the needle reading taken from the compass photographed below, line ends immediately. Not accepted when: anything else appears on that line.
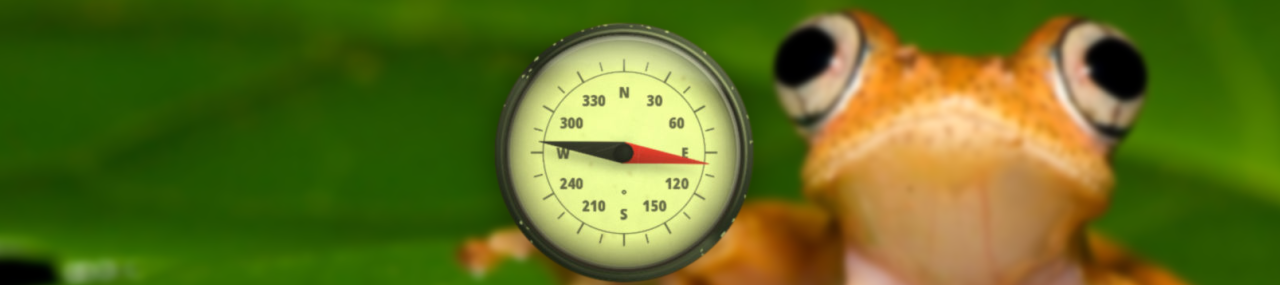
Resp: 97.5 °
